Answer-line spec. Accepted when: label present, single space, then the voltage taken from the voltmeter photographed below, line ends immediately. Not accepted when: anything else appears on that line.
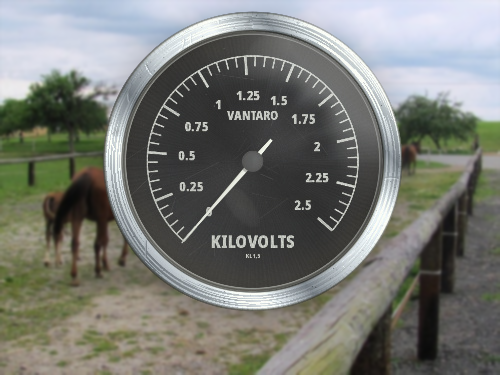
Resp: 0 kV
